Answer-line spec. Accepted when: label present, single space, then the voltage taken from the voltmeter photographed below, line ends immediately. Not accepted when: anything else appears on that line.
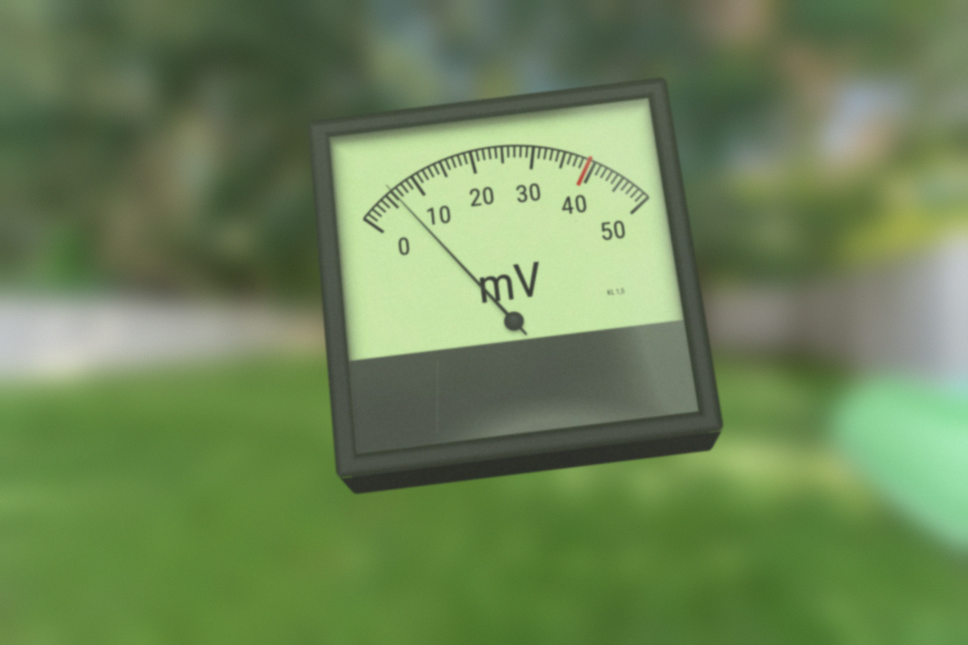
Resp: 6 mV
